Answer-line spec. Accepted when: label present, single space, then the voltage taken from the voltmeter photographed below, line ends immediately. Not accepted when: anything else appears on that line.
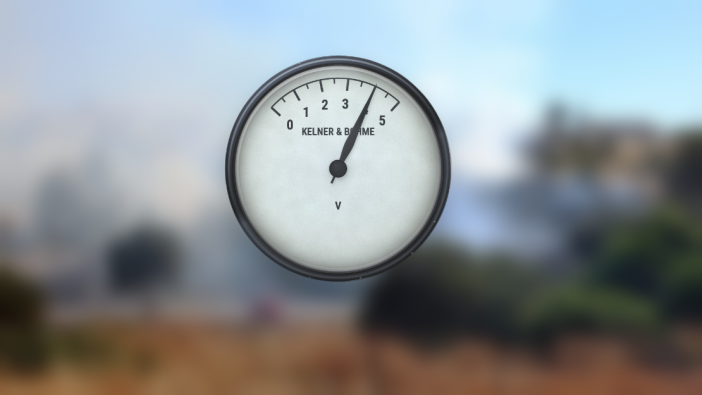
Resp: 4 V
